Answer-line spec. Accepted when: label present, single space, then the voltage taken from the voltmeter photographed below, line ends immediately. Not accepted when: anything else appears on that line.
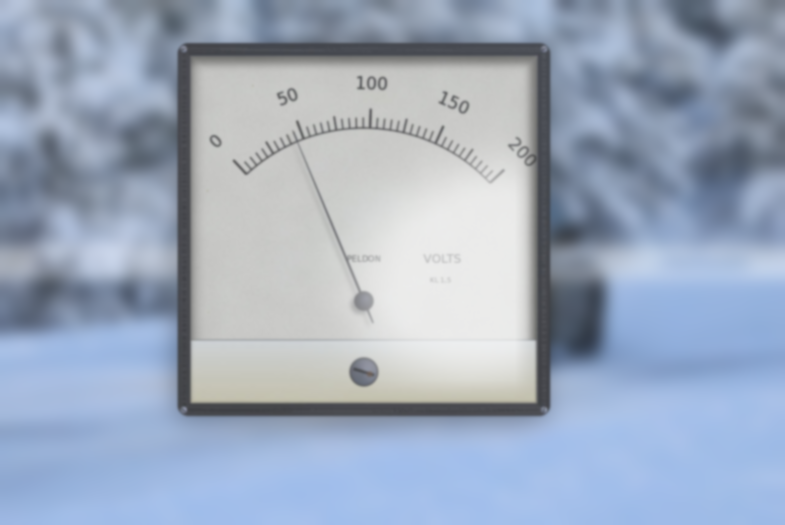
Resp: 45 V
